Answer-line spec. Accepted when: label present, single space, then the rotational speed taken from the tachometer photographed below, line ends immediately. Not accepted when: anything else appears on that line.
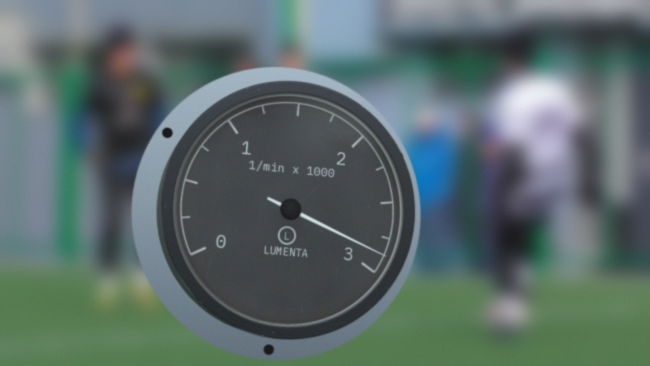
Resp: 2875 rpm
